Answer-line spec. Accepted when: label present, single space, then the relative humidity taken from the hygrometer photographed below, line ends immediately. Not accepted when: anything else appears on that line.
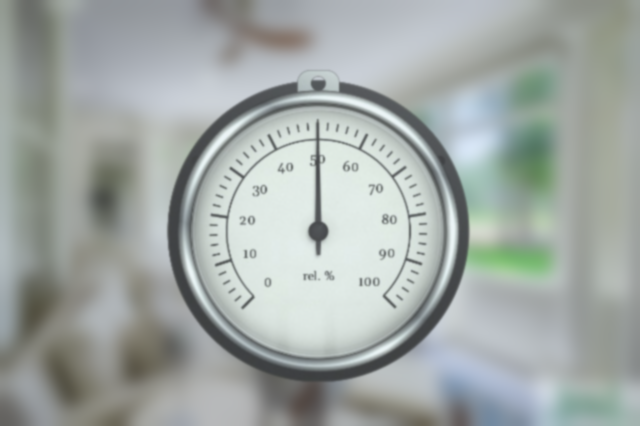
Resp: 50 %
